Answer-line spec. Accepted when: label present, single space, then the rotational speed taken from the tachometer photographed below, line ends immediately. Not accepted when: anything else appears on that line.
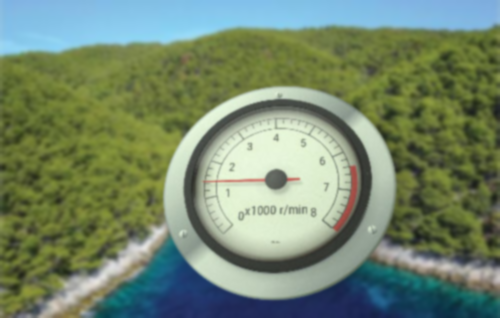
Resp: 1400 rpm
